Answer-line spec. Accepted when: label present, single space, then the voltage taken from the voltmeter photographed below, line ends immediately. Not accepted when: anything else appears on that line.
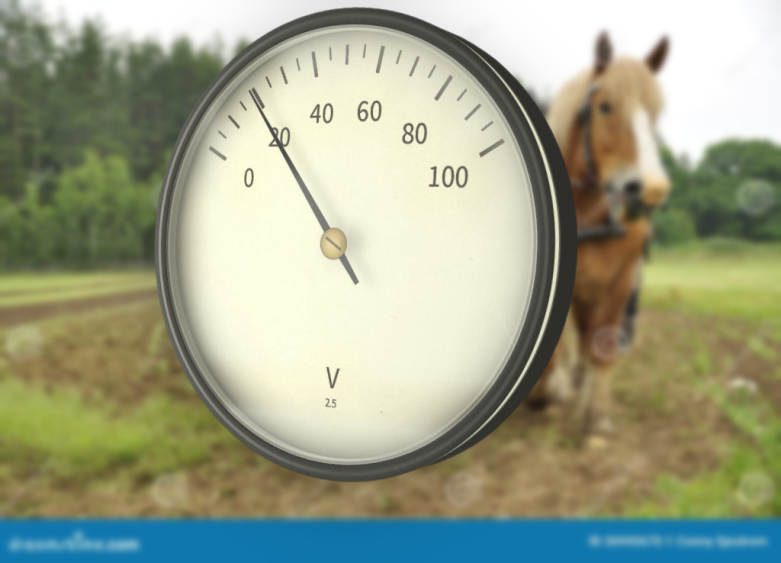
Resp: 20 V
